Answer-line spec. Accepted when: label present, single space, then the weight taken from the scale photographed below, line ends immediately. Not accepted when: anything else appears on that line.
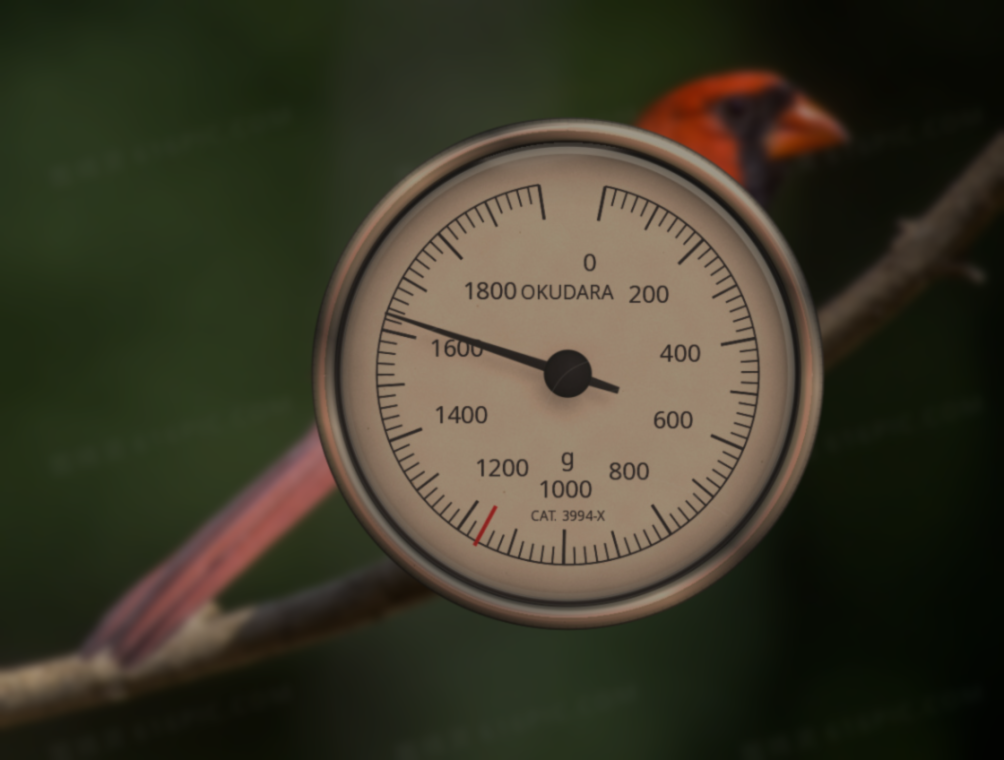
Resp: 1630 g
